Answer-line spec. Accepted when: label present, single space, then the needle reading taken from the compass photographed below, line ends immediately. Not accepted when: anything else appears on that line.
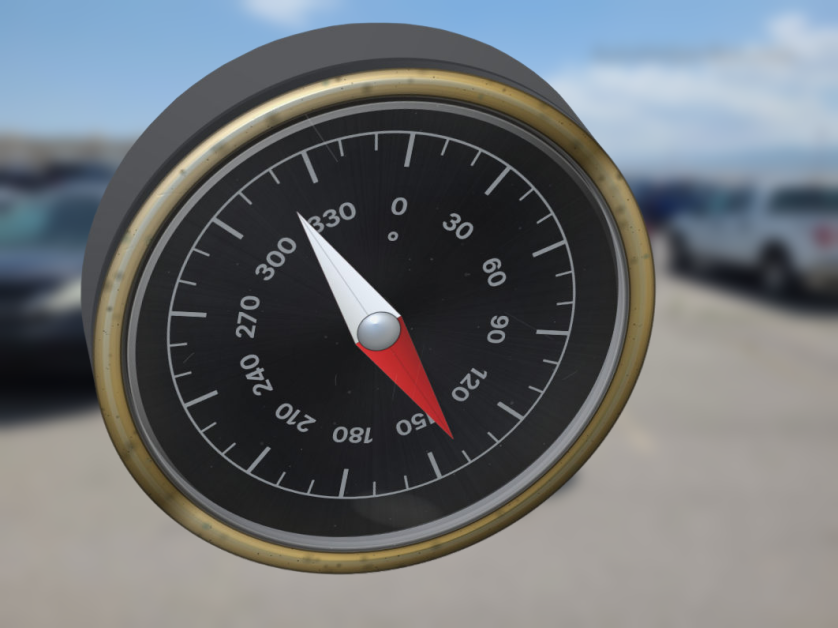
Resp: 140 °
